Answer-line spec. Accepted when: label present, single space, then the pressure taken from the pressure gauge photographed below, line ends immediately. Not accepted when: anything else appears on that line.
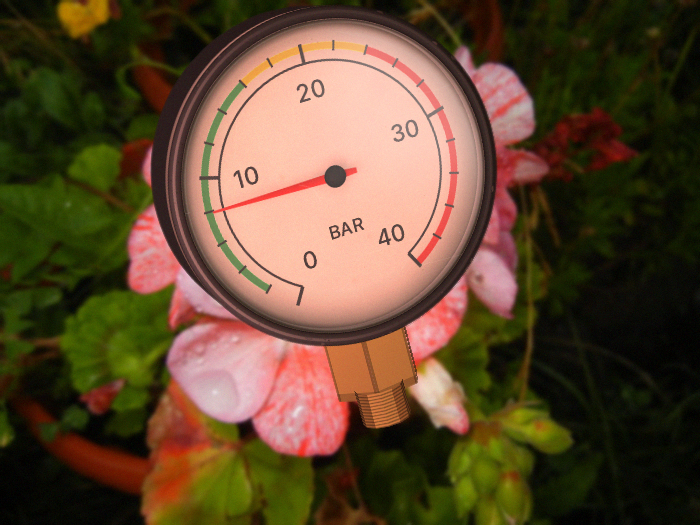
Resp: 8 bar
